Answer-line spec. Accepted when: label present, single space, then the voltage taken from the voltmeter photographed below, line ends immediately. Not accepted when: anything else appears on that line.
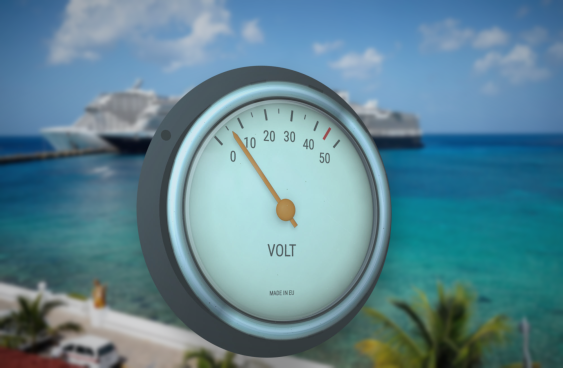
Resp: 5 V
